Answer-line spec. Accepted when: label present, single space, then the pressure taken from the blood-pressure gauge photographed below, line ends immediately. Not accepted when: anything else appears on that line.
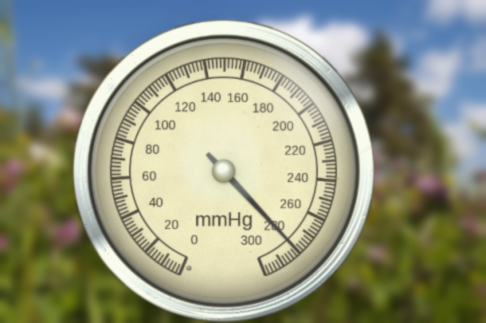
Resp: 280 mmHg
